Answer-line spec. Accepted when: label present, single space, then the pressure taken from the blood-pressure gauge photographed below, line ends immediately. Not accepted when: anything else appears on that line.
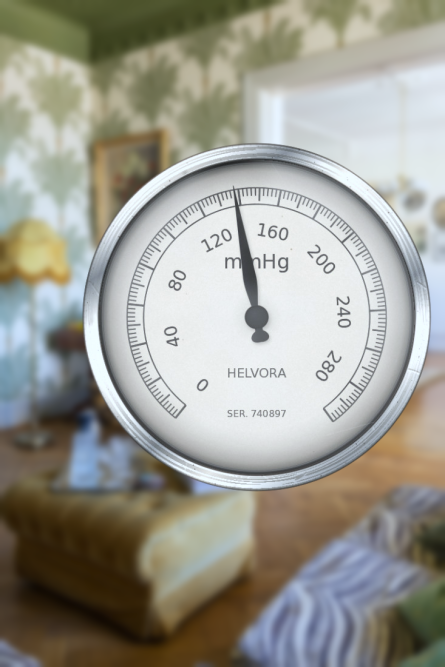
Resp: 138 mmHg
